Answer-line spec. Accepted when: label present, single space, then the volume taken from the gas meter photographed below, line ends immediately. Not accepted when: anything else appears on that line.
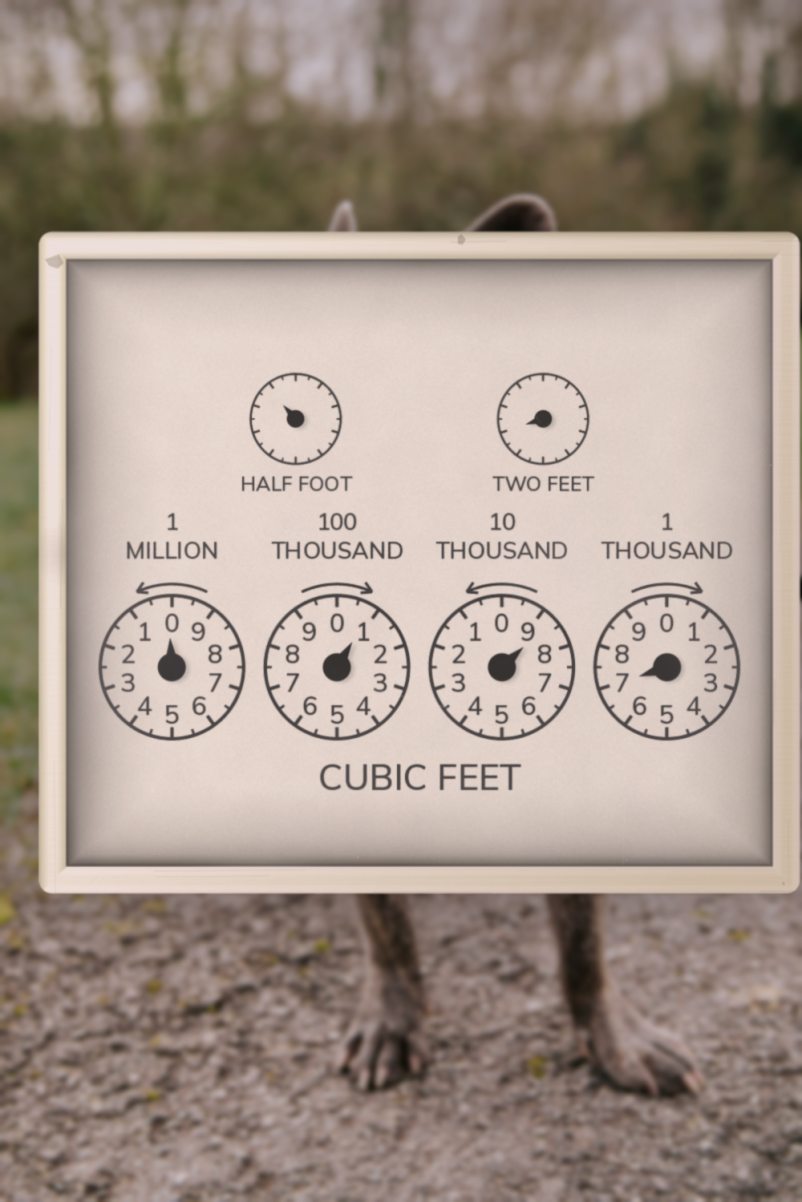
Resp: 8700 ft³
